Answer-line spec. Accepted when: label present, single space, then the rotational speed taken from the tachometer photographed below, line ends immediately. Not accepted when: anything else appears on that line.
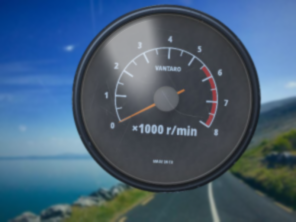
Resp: 0 rpm
